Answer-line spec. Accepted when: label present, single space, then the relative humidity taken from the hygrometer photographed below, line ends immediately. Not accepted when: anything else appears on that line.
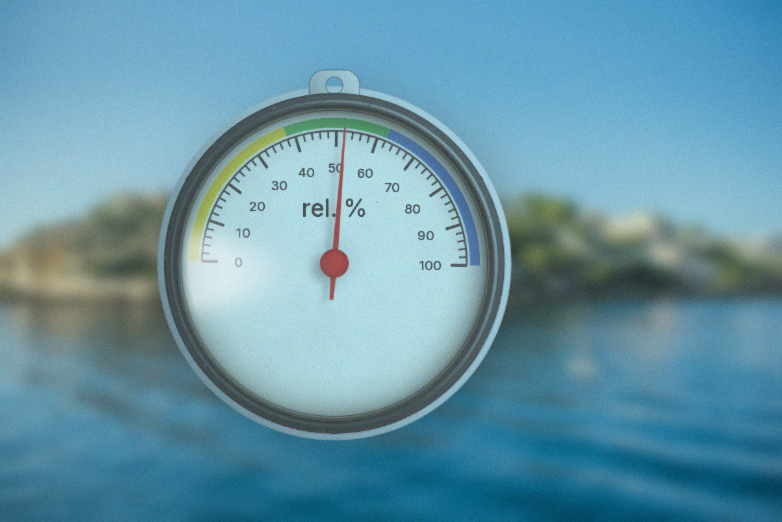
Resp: 52 %
